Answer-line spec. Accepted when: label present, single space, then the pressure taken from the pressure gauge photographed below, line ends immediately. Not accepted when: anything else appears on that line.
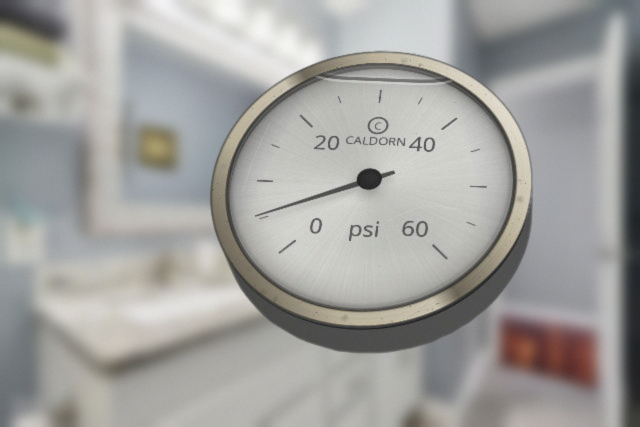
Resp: 5 psi
